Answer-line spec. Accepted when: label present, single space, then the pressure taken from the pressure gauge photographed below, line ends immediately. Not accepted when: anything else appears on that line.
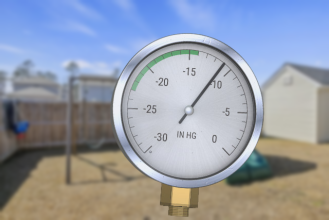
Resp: -11 inHg
